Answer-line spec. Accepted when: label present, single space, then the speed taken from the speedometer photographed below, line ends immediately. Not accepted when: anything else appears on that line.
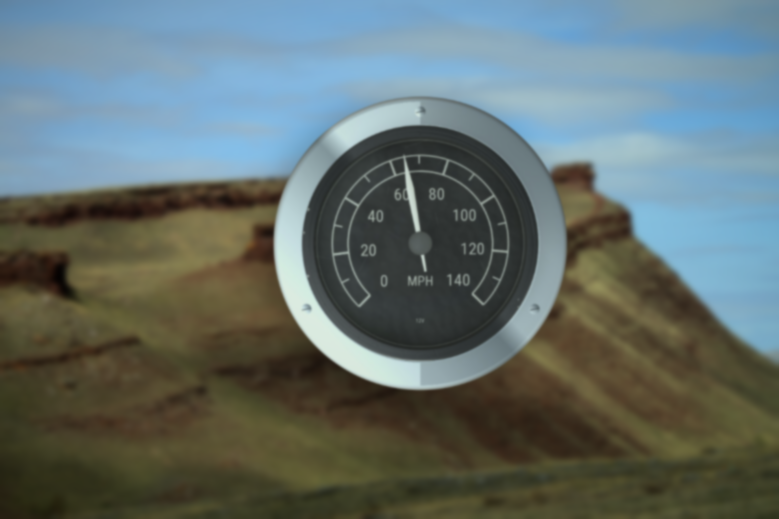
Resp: 65 mph
